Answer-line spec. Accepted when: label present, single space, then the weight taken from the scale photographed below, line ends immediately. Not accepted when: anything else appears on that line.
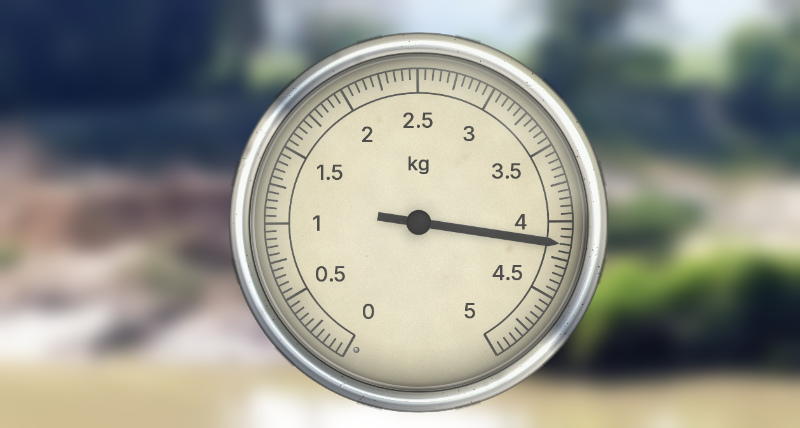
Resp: 4.15 kg
